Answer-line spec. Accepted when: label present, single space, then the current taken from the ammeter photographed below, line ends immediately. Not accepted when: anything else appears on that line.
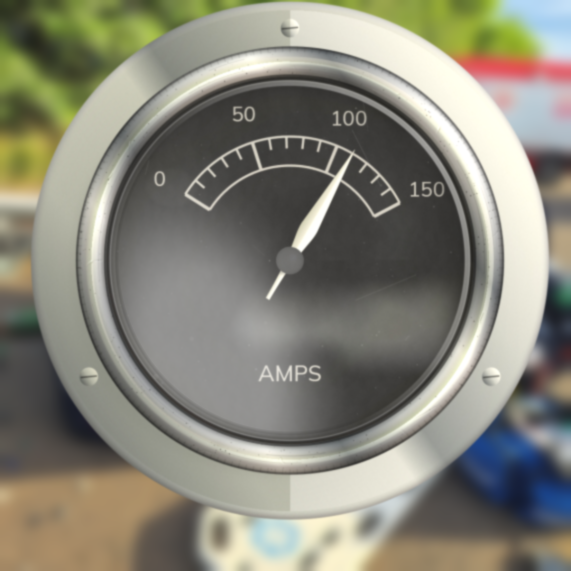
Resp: 110 A
